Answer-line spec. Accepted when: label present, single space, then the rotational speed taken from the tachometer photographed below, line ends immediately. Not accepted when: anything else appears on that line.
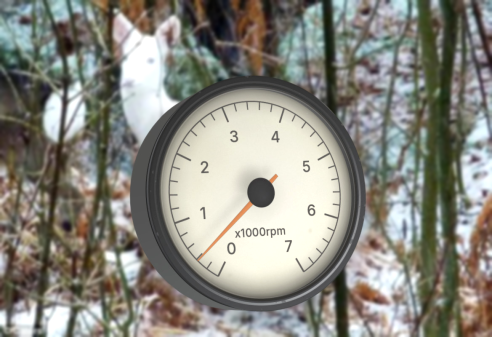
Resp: 400 rpm
